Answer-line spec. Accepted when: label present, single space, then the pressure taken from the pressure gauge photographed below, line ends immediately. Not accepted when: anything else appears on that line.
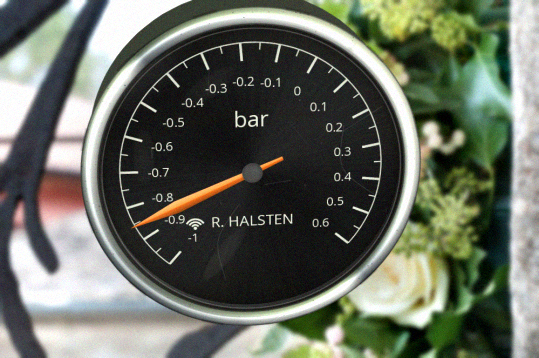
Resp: -0.85 bar
